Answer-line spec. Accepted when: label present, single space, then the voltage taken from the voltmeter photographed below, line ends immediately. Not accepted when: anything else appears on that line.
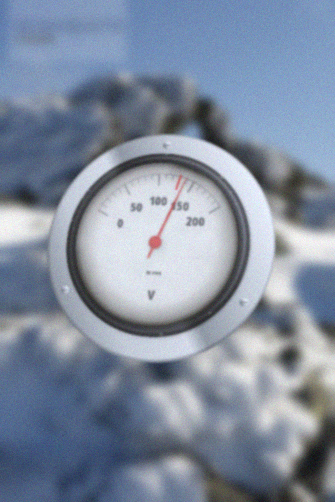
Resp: 140 V
